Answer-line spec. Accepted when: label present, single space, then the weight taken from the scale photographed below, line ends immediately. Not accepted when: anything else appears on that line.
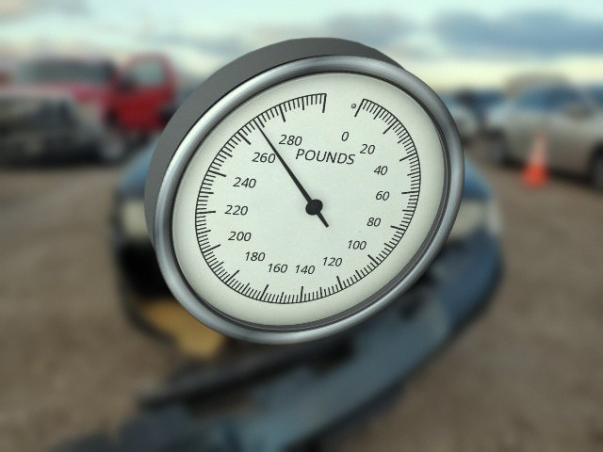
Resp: 268 lb
